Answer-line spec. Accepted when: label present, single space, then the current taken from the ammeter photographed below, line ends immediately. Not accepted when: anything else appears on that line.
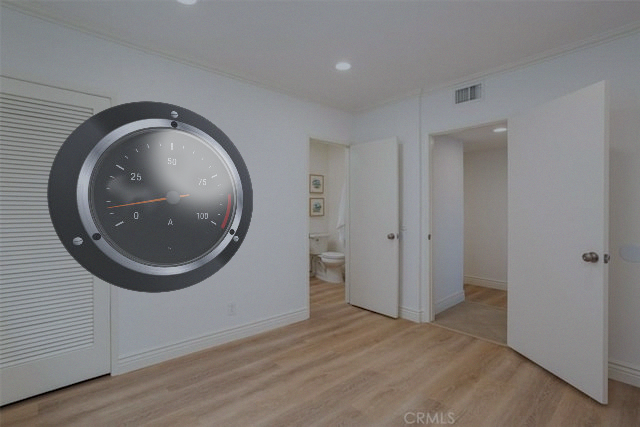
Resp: 7.5 A
